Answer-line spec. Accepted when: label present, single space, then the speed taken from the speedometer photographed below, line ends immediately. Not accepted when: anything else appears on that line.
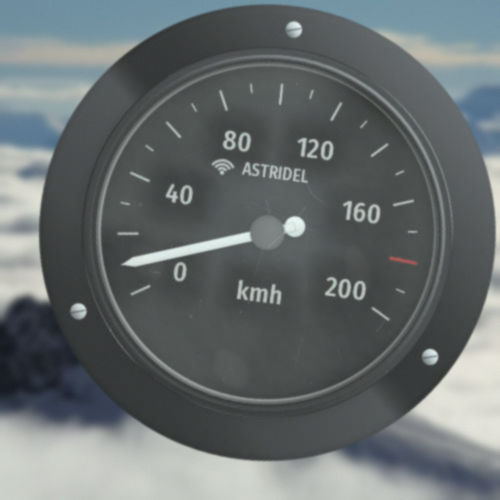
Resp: 10 km/h
